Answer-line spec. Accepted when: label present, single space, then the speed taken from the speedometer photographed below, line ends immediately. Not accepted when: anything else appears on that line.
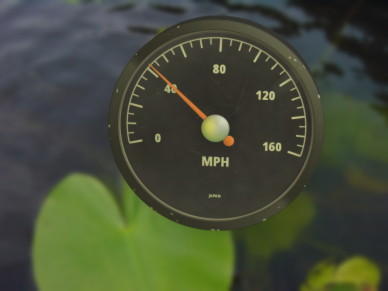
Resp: 42.5 mph
